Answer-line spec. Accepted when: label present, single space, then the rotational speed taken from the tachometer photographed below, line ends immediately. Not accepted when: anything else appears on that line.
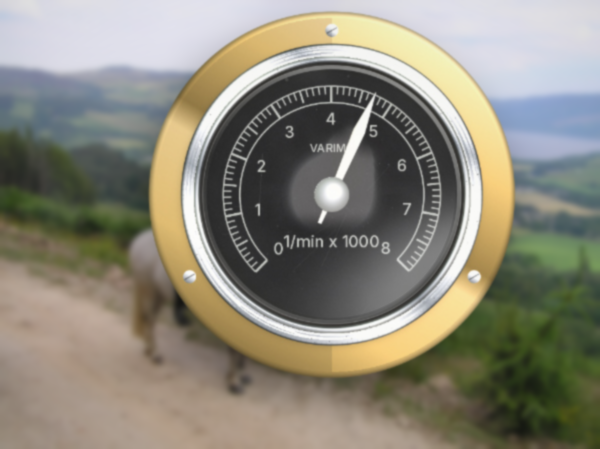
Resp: 4700 rpm
